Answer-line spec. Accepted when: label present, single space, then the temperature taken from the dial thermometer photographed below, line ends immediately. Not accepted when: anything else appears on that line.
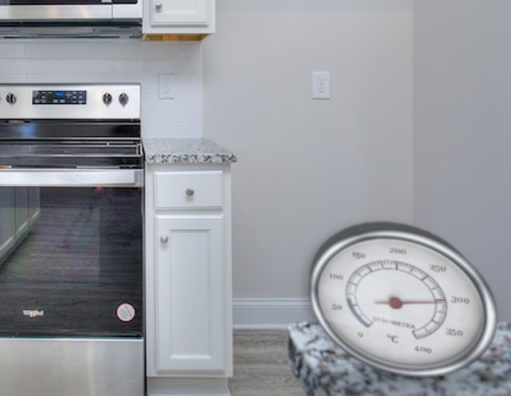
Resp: 300 °C
